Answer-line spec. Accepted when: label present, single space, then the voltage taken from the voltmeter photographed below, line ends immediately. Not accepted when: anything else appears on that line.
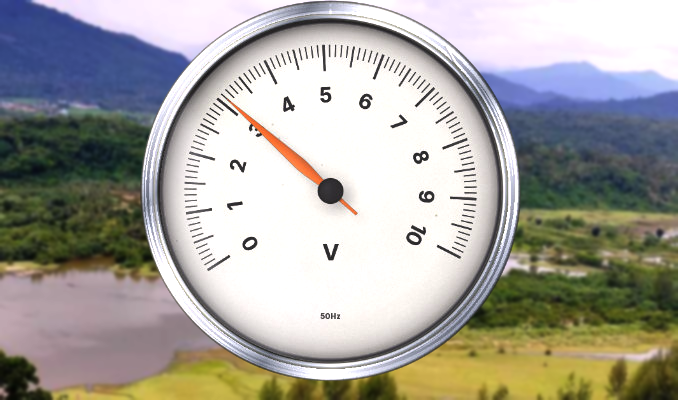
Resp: 3.1 V
